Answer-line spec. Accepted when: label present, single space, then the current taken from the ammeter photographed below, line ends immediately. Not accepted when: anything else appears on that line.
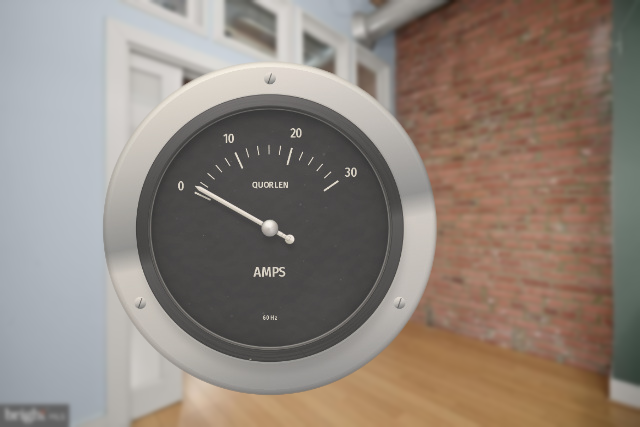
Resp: 1 A
